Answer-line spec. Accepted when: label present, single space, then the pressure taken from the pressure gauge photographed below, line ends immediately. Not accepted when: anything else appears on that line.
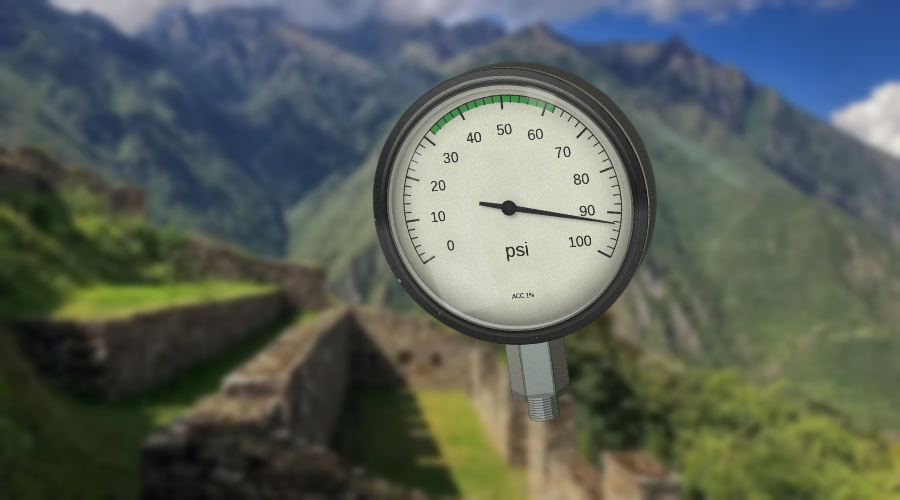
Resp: 92 psi
